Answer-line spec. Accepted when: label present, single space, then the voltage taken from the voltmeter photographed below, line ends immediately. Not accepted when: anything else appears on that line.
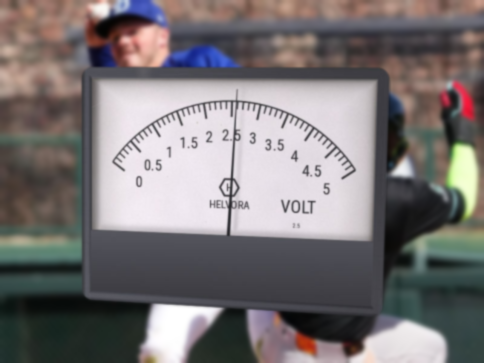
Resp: 2.6 V
